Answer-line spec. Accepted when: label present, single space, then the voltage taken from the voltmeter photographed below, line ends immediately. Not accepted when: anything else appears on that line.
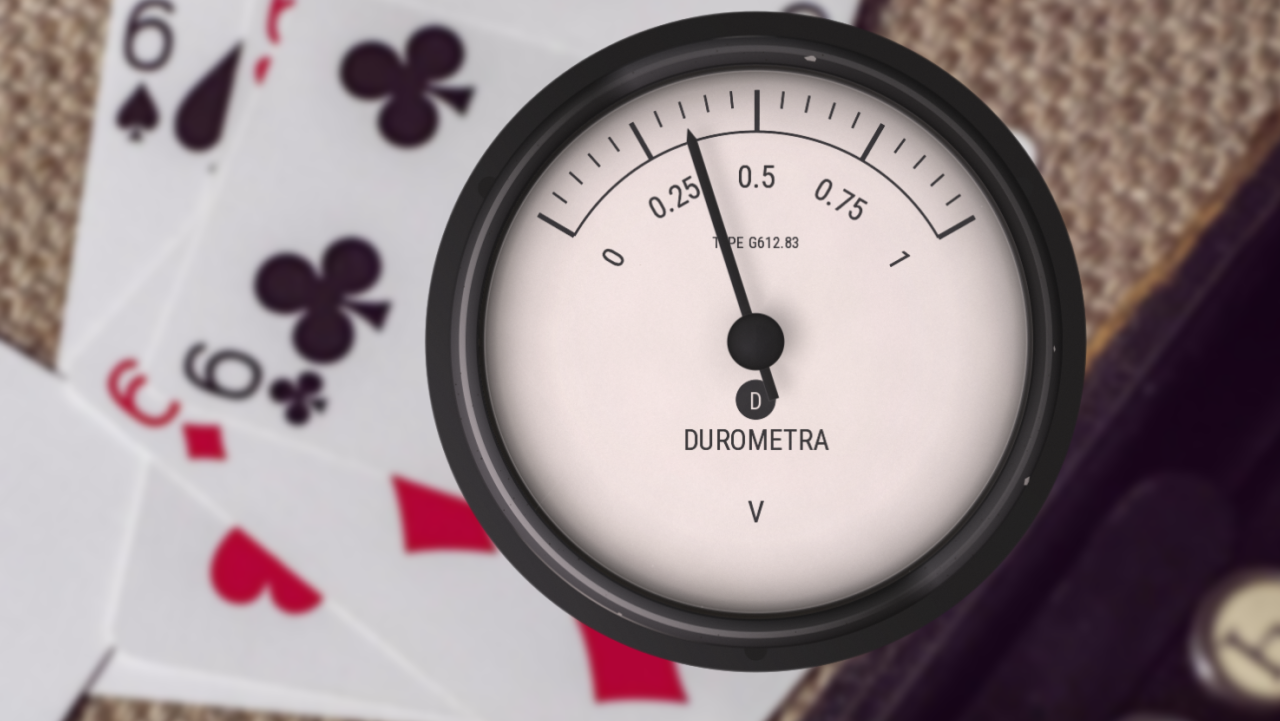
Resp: 0.35 V
